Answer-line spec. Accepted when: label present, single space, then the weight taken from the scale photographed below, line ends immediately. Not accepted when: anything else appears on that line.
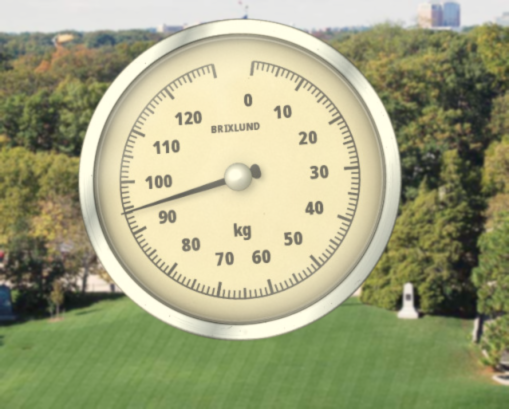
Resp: 94 kg
